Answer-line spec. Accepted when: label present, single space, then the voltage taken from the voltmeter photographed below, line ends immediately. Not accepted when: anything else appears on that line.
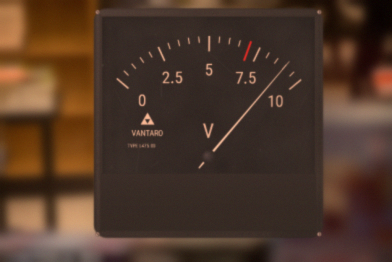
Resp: 9 V
